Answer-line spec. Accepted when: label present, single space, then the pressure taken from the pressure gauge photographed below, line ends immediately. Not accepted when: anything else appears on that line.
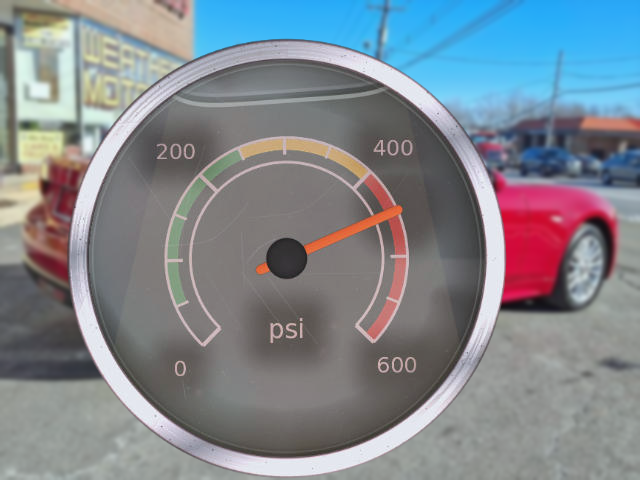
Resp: 450 psi
